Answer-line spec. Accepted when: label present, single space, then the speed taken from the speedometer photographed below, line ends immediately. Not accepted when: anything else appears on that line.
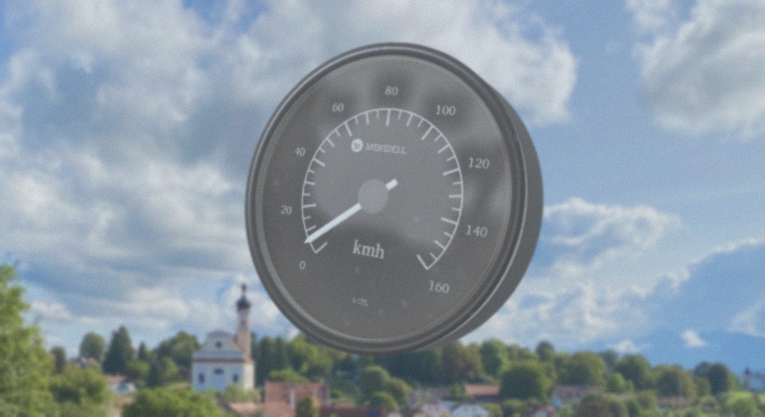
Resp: 5 km/h
